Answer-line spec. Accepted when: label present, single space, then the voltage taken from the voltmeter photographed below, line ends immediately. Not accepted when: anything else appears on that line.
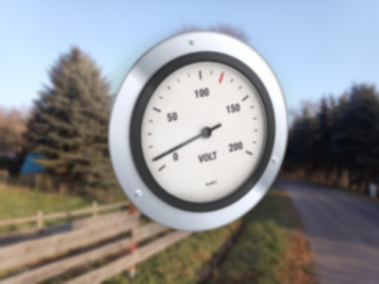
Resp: 10 V
